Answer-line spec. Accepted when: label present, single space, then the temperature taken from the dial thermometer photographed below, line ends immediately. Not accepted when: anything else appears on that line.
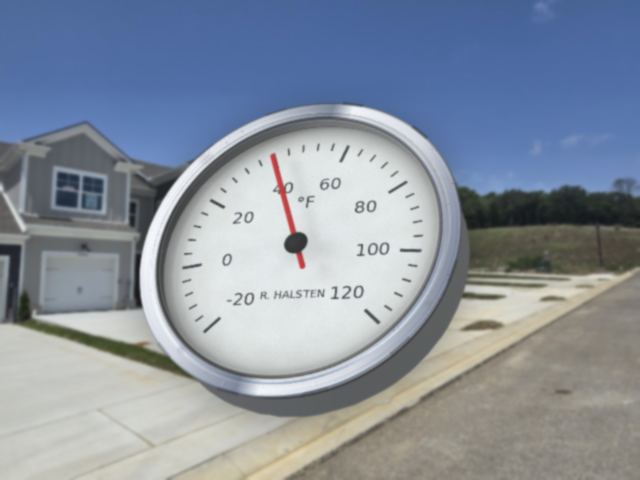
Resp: 40 °F
